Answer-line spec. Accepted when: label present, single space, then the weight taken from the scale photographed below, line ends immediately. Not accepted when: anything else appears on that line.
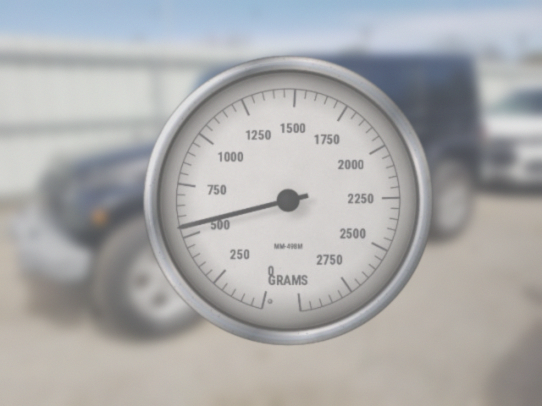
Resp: 550 g
